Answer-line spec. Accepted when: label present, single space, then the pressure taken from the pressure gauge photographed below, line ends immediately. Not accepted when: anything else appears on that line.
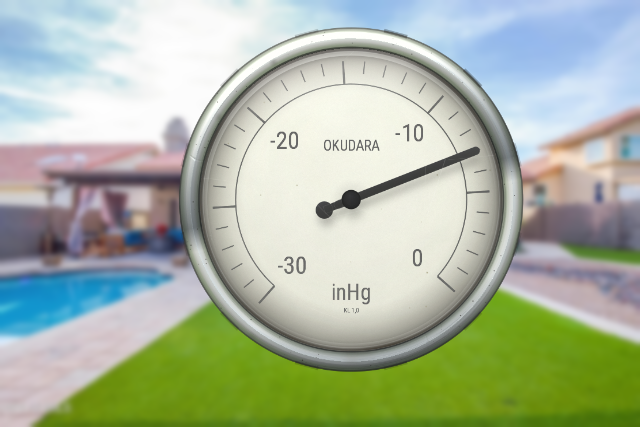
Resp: -7 inHg
